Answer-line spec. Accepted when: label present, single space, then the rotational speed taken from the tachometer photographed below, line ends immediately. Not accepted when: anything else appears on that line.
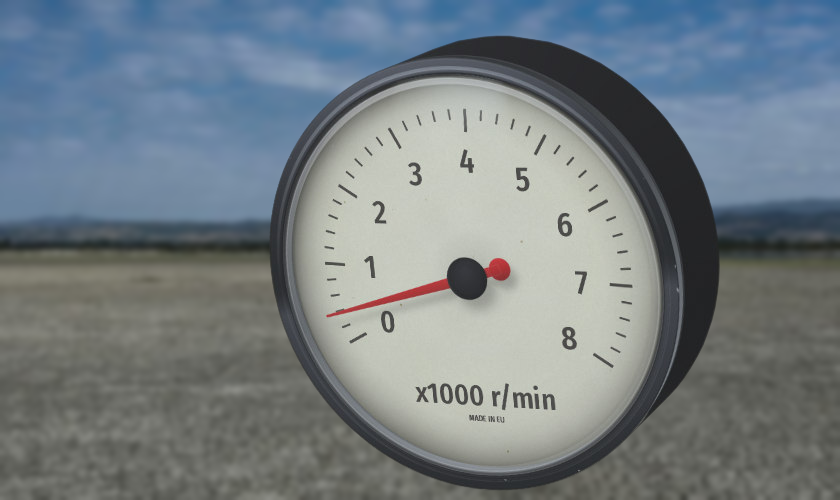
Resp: 400 rpm
